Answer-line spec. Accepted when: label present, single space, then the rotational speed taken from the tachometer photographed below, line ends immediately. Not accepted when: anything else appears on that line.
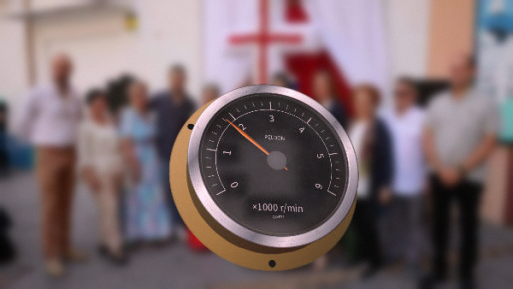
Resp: 1800 rpm
